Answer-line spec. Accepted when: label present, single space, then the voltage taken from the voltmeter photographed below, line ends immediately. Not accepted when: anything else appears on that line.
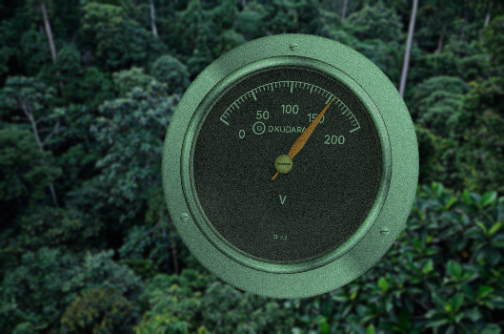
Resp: 155 V
